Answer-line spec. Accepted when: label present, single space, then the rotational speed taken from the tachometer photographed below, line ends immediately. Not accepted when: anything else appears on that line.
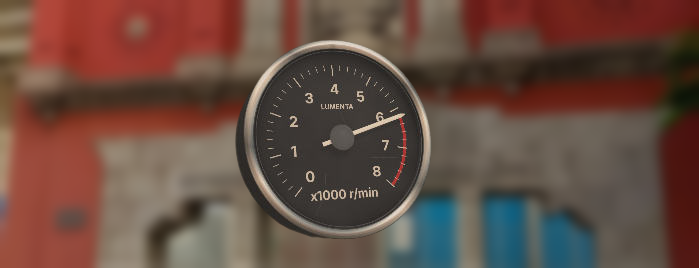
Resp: 6200 rpm
